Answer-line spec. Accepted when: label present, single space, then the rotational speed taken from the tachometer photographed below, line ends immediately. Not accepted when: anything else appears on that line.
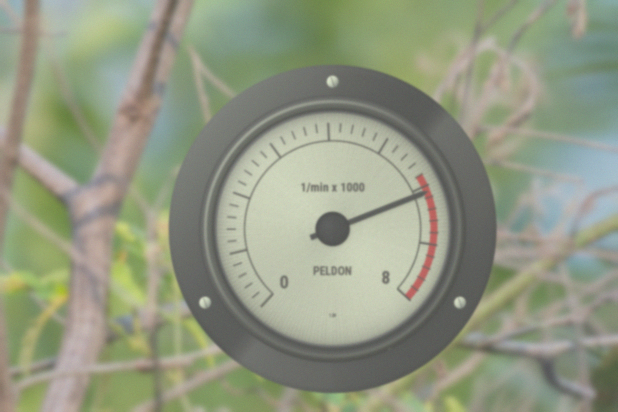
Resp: 6100 rpm
